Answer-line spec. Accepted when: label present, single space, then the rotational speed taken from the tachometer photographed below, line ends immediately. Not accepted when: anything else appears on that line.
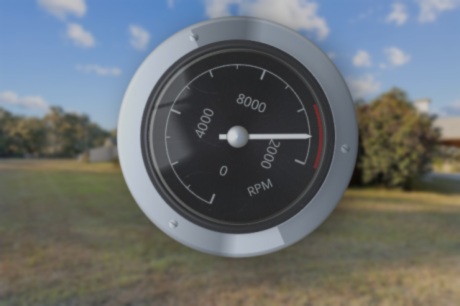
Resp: 11000 rpm
